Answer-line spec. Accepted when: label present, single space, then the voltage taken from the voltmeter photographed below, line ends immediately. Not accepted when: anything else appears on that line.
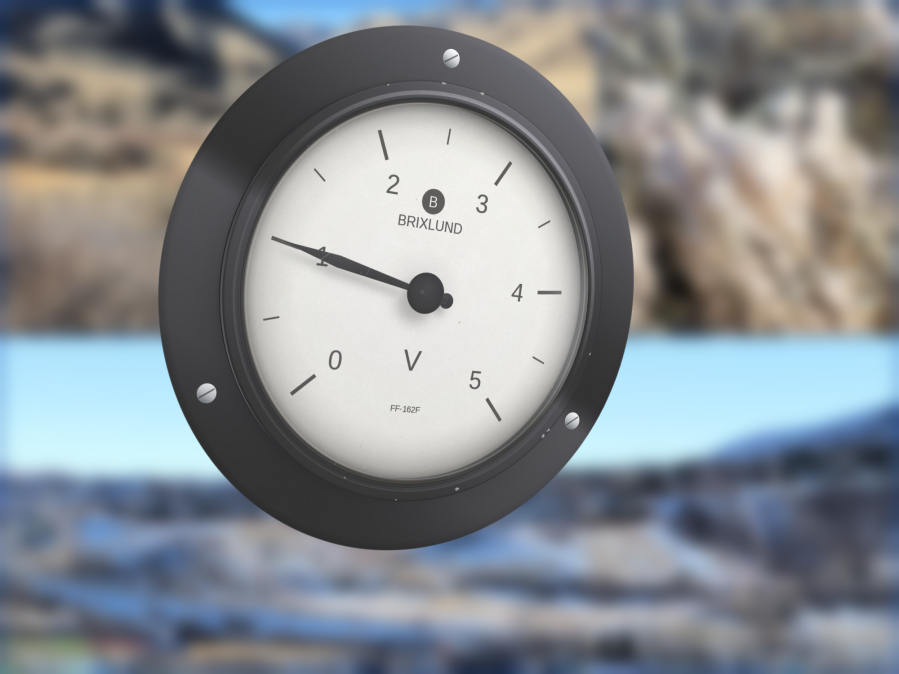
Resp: 1 V
